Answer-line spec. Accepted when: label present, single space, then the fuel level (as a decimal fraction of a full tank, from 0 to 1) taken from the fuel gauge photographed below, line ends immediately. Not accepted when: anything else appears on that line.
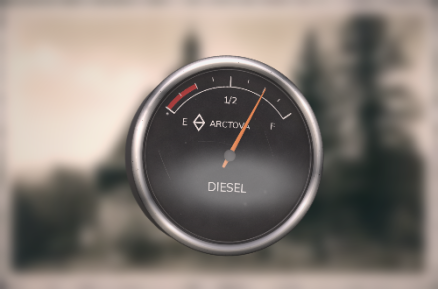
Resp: 0.75
